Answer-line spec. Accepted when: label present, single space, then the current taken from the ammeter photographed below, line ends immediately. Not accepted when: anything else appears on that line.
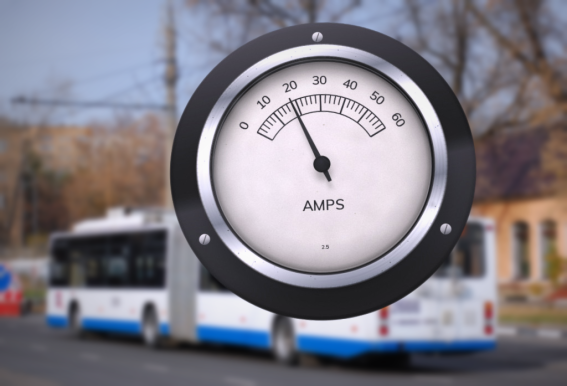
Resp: 18 A
